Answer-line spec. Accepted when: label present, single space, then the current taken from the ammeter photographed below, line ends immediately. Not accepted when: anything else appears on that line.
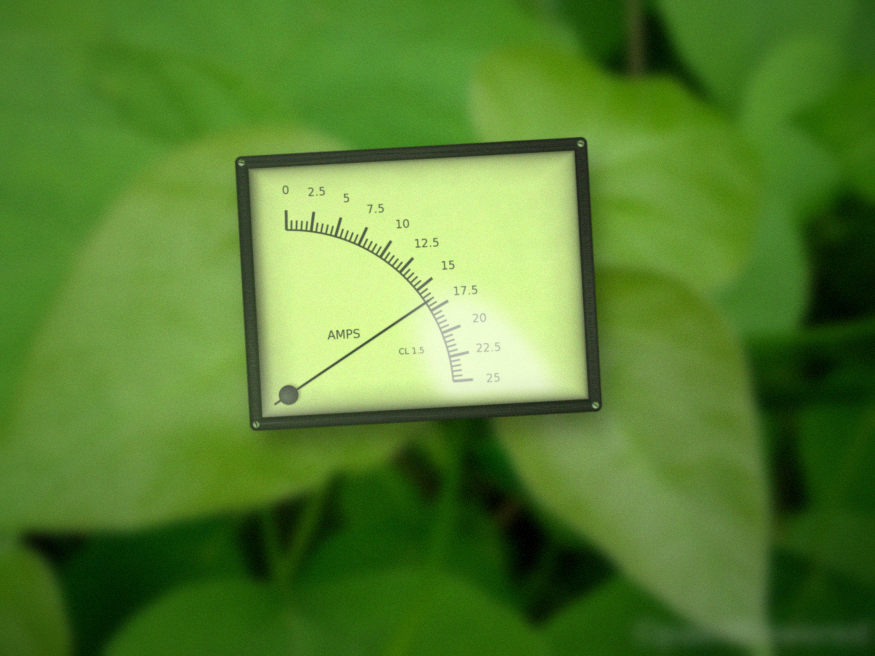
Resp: 16.5 A
